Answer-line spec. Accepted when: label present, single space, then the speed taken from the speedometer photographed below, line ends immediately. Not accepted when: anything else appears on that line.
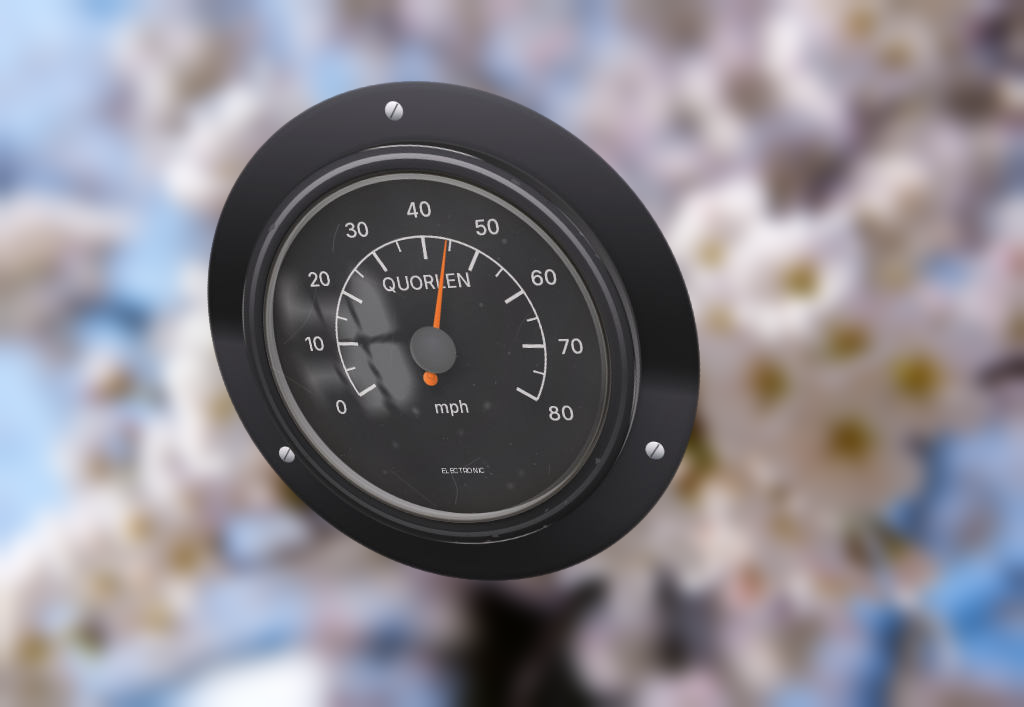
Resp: 45 mph
